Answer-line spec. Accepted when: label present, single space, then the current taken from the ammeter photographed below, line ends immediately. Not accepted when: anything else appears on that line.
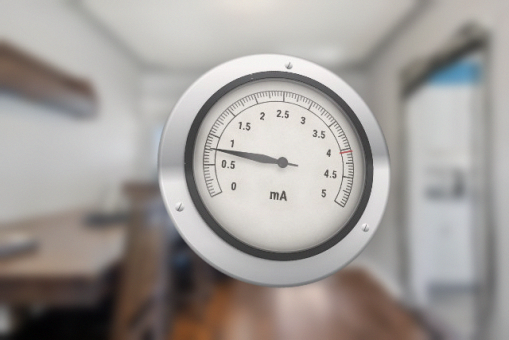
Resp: 0.75 mA
